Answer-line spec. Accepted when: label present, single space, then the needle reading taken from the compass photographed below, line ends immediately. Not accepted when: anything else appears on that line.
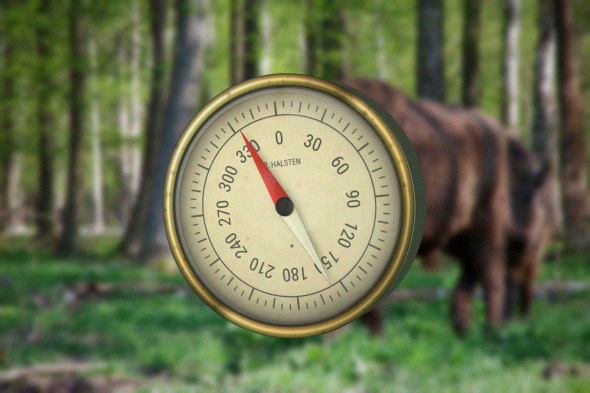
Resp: 335 °
